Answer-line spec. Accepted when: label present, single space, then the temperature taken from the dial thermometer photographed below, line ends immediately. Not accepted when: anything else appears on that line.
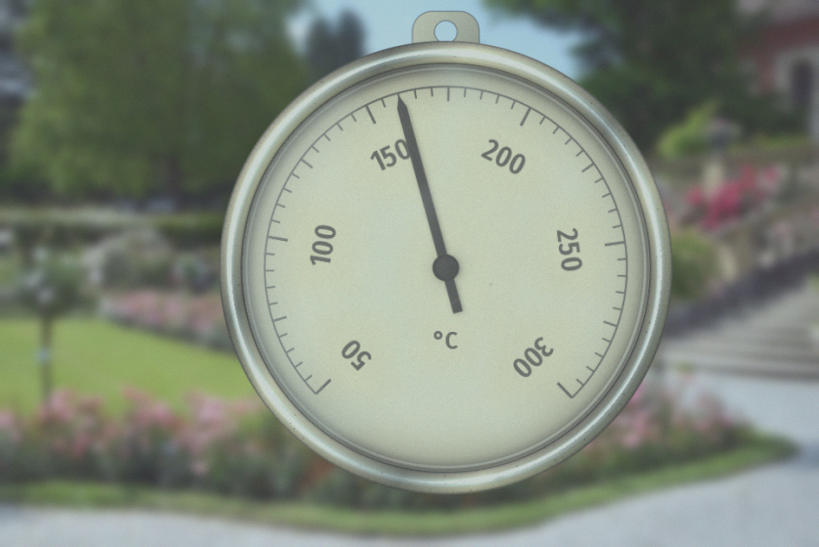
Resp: 160 °C
